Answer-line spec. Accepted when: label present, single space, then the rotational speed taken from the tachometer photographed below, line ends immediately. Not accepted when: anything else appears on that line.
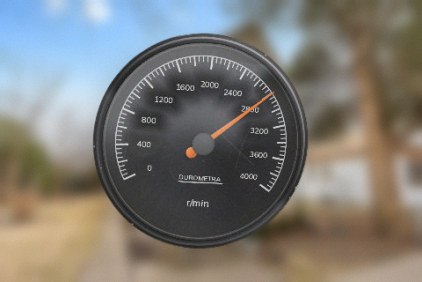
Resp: 2800 rpm
